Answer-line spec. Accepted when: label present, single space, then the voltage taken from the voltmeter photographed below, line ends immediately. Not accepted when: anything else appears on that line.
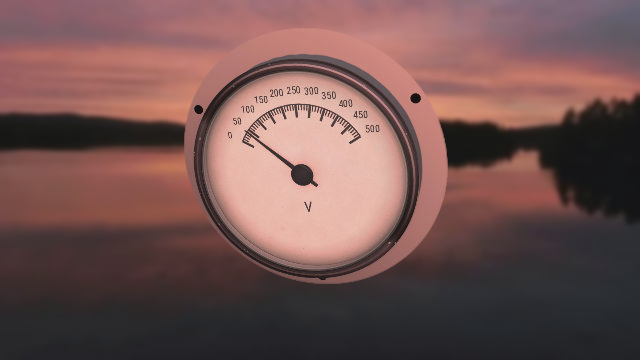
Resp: 50 V
